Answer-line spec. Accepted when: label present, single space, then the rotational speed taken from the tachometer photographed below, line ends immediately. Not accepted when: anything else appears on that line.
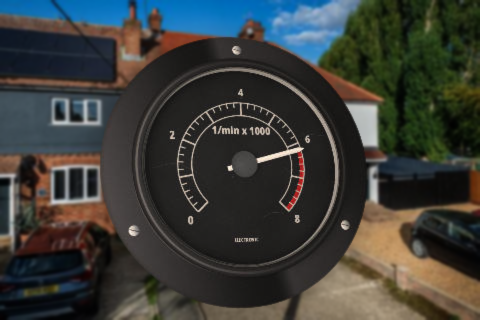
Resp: 6200 rpm
